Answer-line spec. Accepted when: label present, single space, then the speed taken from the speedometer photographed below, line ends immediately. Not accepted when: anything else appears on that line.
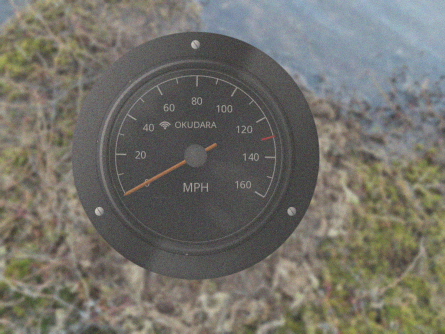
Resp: 0 mph
